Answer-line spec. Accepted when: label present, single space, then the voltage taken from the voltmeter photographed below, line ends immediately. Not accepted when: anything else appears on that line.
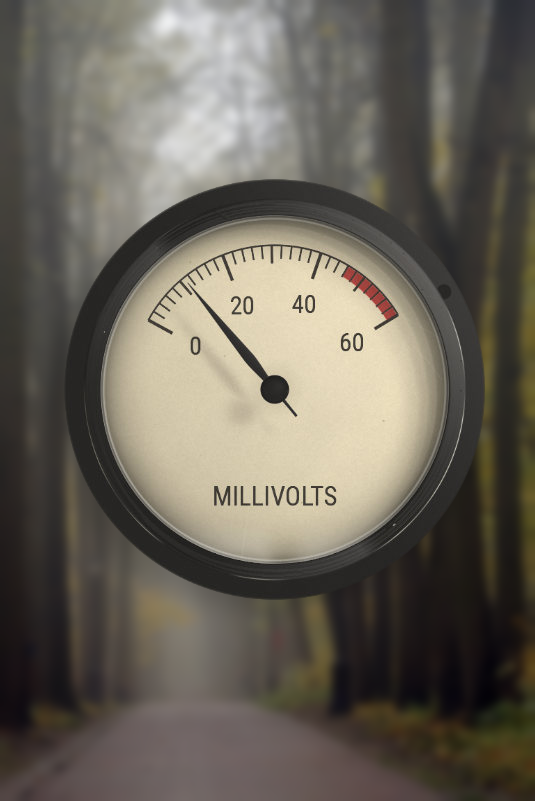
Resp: 11 mV
